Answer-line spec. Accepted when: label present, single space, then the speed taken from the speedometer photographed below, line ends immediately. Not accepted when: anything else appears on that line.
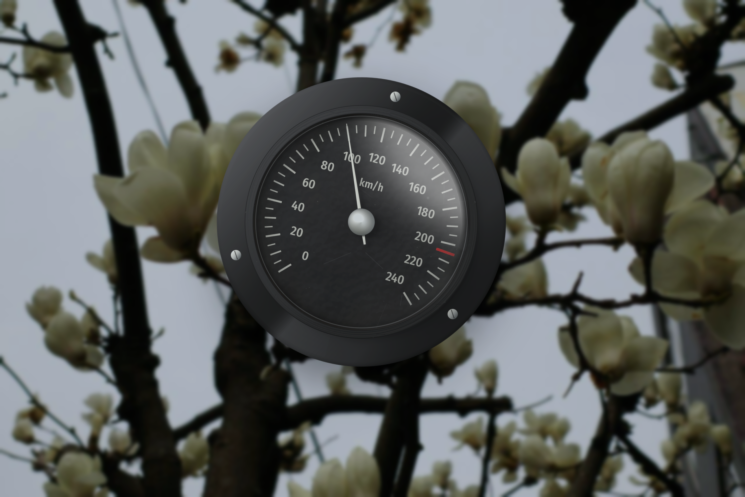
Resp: 100 km/h
